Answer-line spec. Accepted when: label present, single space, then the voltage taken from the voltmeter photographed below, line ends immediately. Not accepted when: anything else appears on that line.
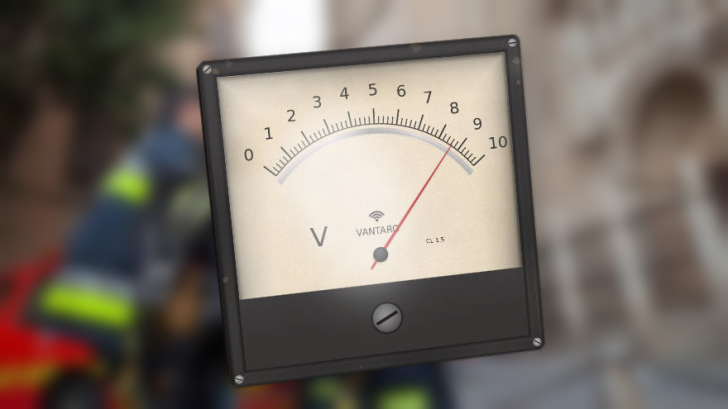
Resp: 8.6 V
